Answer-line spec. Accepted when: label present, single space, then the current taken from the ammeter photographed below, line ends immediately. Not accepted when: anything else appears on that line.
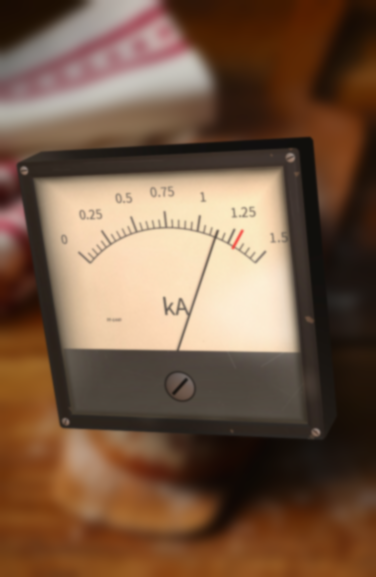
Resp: 1.15 kA
